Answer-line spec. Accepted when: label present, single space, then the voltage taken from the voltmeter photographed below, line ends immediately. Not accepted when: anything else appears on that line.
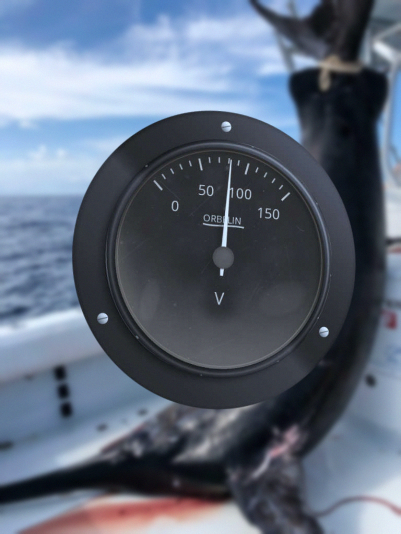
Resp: 80 V
